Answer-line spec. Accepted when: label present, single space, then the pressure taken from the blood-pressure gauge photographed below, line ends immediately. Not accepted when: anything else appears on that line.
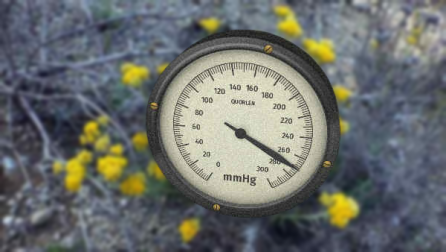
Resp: 270 mmHg
